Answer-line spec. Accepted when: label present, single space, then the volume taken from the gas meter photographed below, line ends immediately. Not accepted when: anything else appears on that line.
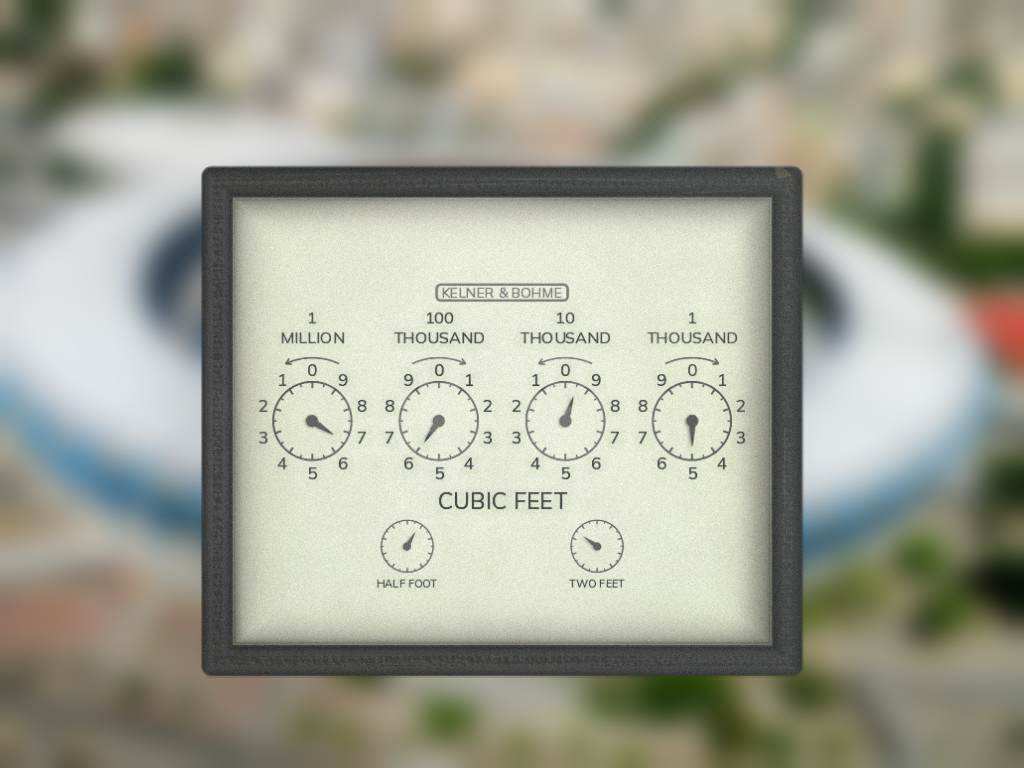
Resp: 659500 ft³
